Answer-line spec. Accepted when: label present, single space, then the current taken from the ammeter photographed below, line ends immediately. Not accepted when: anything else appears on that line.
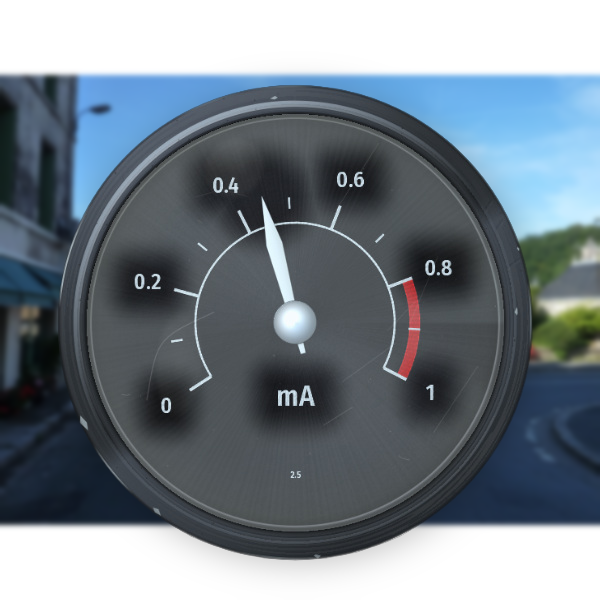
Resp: 0.45 mA
